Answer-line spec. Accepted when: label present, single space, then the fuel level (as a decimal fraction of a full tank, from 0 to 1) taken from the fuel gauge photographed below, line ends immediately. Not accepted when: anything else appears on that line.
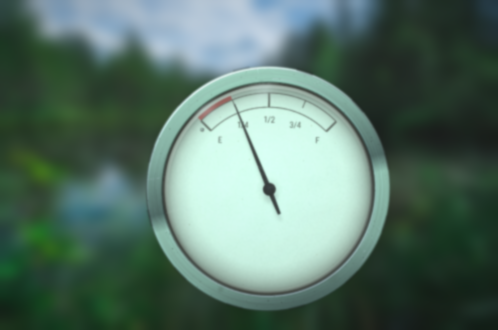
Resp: 0.25
